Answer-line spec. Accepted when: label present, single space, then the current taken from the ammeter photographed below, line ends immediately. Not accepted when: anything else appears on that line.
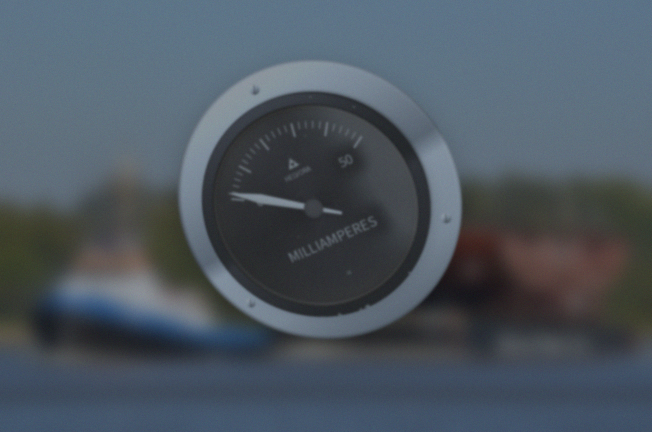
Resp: 2 mA
